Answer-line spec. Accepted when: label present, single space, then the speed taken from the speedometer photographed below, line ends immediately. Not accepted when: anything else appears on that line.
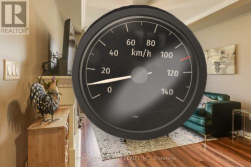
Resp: 10 km/h
